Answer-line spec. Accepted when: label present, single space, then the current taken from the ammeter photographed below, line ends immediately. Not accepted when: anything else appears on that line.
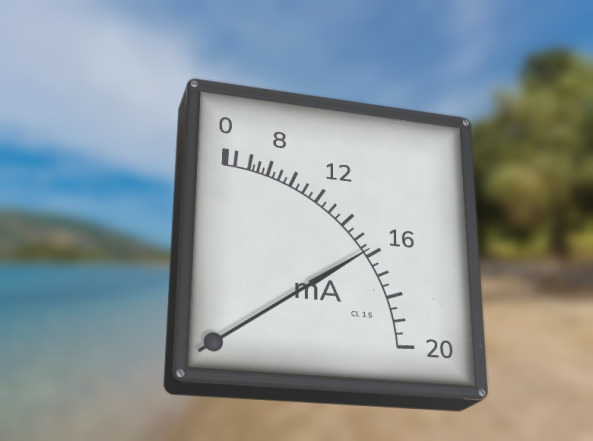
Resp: 15.75 mA
